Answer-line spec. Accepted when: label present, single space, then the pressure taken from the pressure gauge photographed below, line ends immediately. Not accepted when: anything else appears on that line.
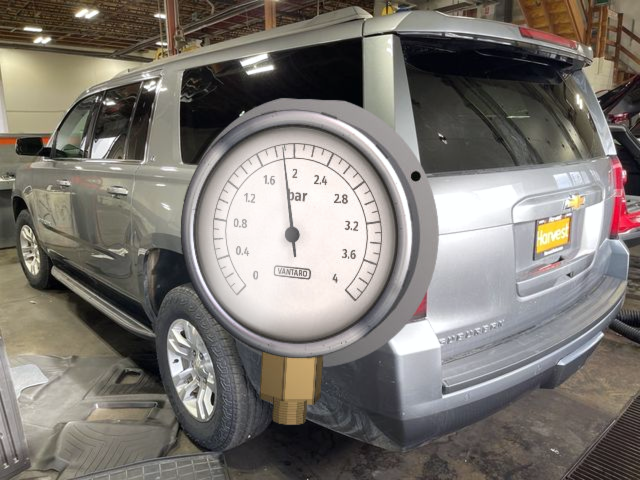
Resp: 1.9 bar
